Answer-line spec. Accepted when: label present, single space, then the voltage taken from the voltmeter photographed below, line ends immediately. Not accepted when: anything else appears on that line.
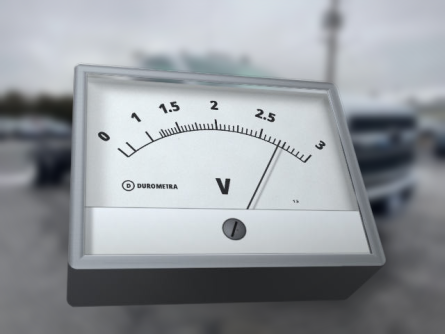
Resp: 2.7 V
